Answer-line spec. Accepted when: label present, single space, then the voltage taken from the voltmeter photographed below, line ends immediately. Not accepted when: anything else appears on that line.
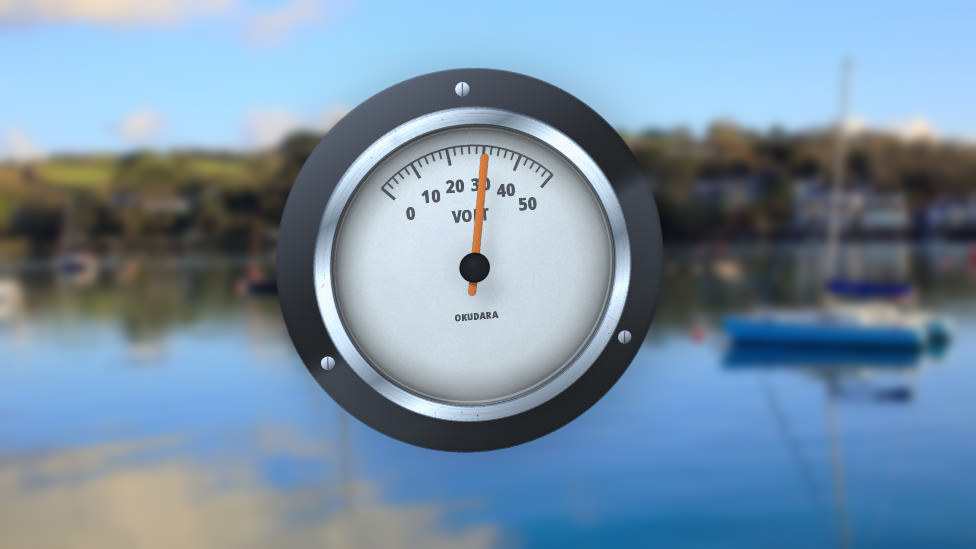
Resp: 30 V
